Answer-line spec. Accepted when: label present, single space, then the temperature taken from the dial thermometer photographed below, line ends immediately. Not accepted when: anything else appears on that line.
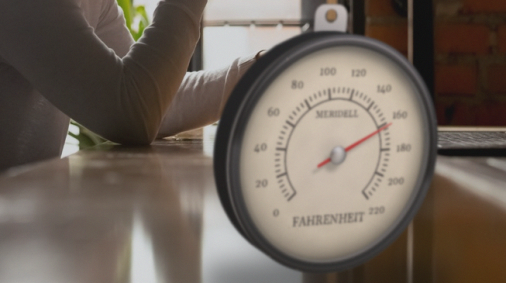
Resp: 160 °F
